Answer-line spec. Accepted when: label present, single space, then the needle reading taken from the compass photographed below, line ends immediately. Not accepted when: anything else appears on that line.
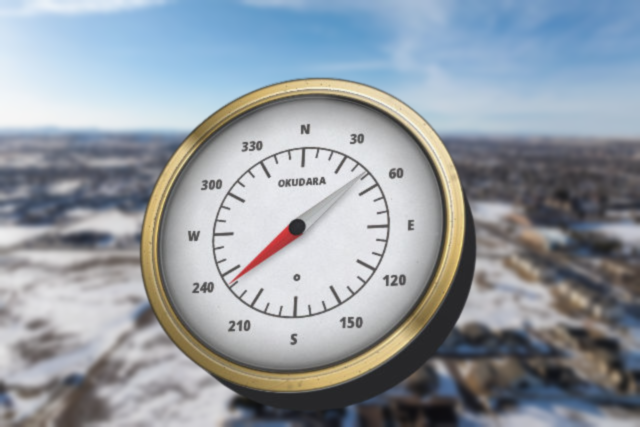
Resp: 230 °
